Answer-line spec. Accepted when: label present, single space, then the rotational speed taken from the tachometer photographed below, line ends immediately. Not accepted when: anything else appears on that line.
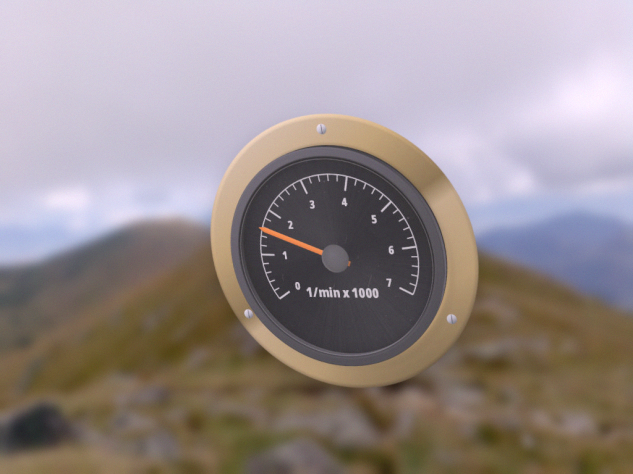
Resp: 1600 rpm
